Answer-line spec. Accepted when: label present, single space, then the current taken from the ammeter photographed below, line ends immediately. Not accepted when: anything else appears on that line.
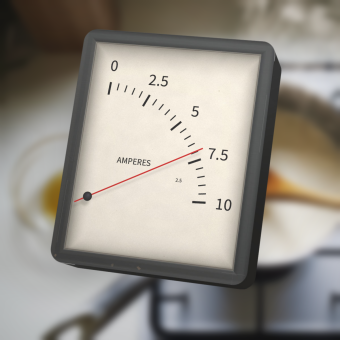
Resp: 7 A
